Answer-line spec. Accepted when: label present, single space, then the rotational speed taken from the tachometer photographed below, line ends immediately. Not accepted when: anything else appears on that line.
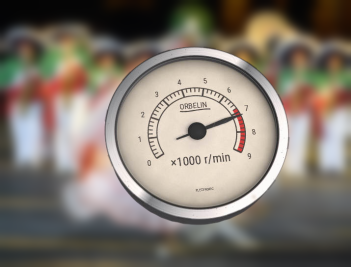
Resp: 7200 rpm
